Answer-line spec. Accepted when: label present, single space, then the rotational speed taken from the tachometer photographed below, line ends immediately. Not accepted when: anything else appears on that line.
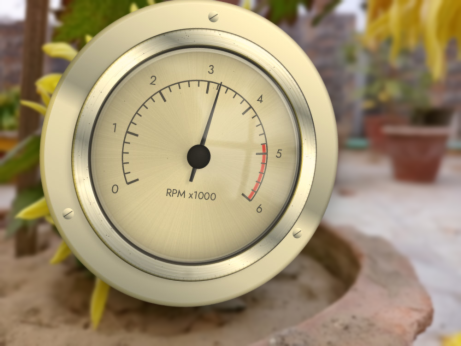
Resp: 3200 rpm
